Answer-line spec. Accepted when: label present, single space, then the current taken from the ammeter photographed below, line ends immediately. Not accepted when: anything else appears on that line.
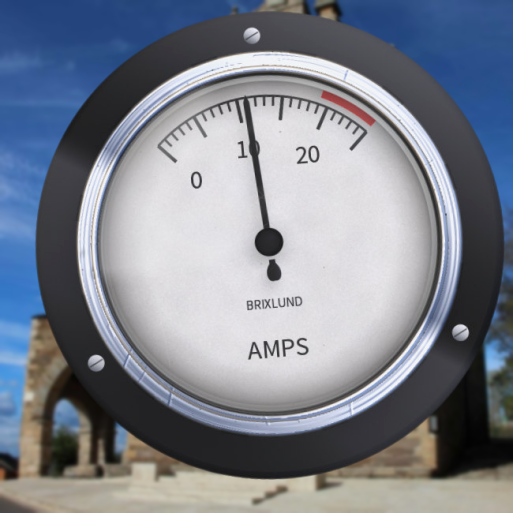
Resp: 11 A
